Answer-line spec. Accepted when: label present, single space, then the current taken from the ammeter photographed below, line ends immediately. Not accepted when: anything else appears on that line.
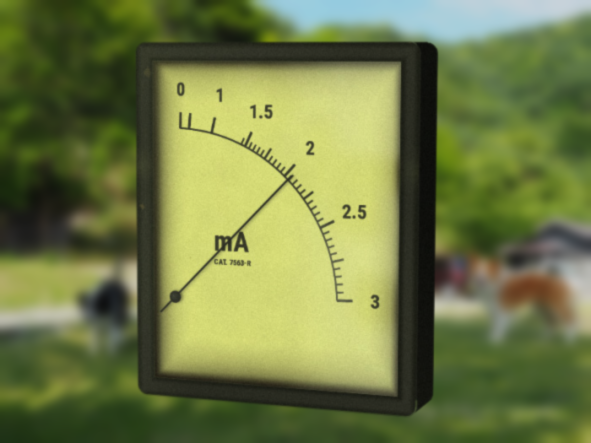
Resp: 2.05 mA
